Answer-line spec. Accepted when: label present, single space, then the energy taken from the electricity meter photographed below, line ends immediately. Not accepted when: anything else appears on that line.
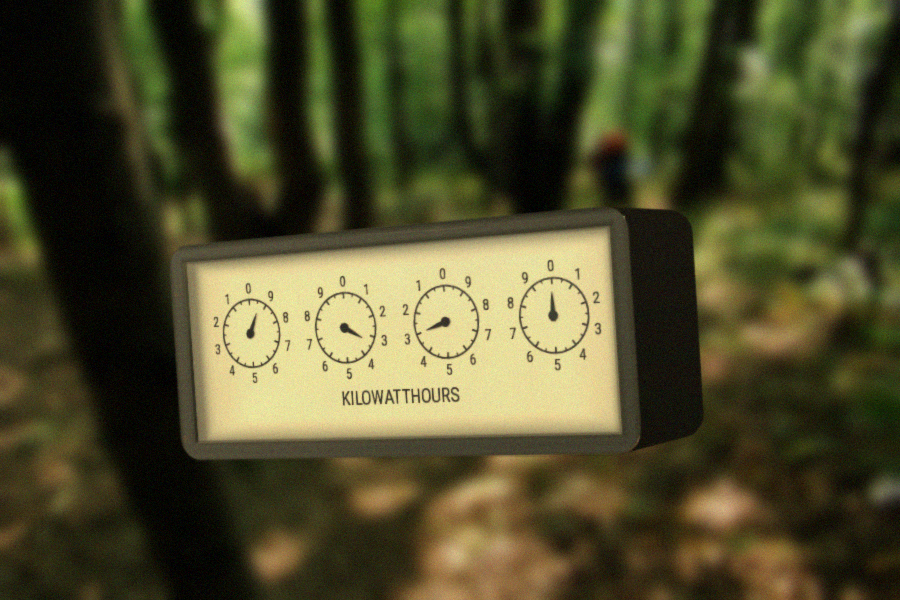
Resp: 9330 kWh
